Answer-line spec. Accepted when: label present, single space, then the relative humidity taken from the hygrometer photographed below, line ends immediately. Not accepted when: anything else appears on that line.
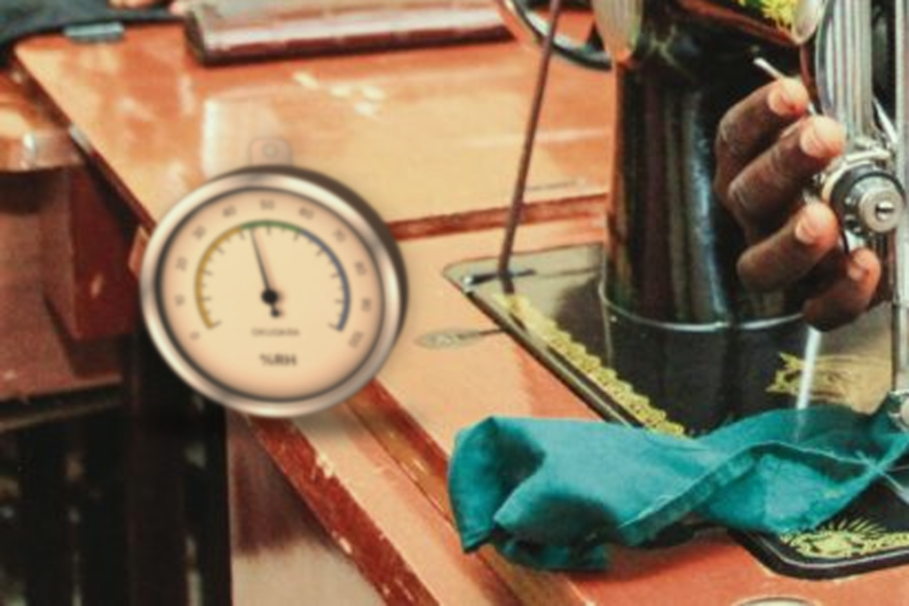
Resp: 45 %
